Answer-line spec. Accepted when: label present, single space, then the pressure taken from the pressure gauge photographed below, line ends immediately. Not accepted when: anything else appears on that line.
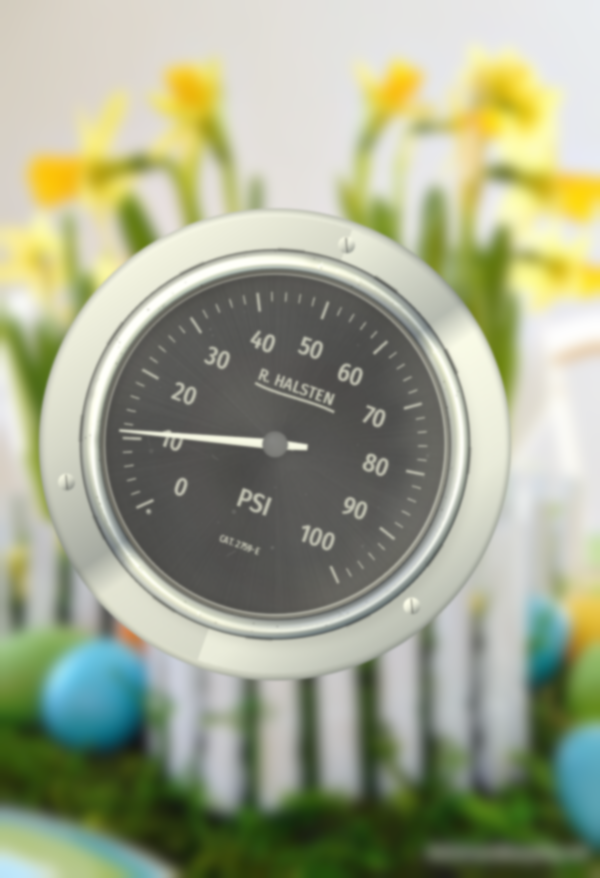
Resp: 11 psi
